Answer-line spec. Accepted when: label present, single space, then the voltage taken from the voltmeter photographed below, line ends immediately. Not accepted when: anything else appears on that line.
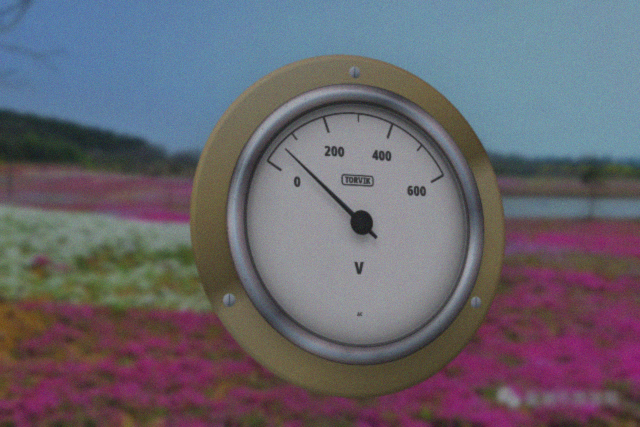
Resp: 50 V
